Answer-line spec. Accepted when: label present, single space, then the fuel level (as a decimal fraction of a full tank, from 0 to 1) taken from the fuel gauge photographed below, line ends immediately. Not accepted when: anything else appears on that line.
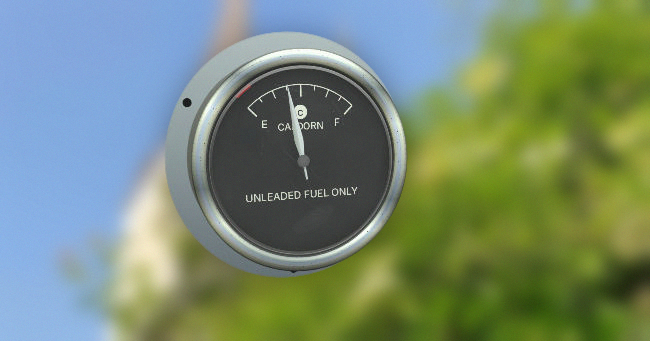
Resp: 0.375
